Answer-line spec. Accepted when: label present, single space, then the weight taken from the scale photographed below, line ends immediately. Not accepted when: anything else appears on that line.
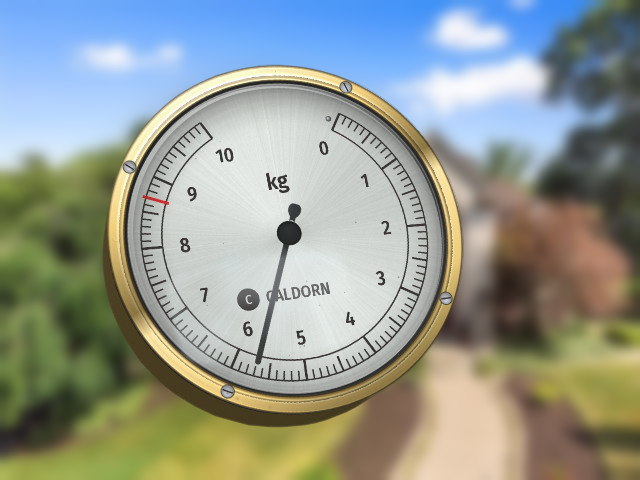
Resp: 5.7 kg
